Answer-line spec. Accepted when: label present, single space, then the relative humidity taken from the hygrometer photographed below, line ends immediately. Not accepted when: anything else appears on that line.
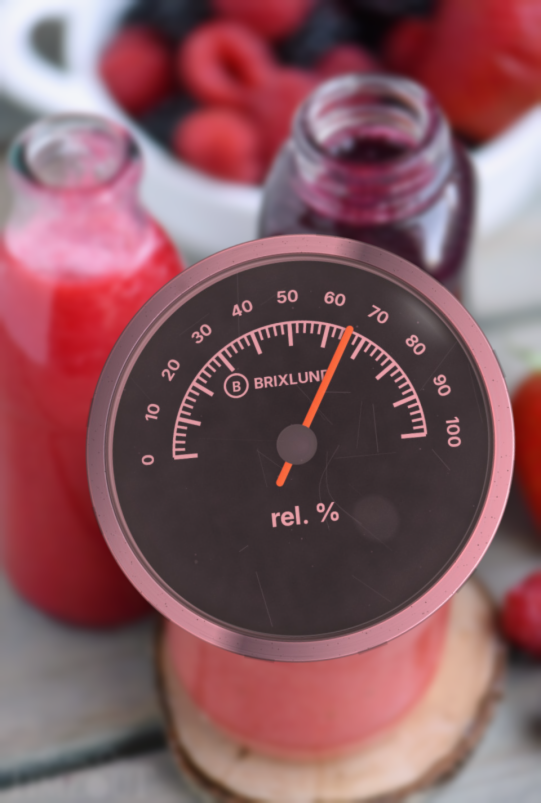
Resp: 66 %
